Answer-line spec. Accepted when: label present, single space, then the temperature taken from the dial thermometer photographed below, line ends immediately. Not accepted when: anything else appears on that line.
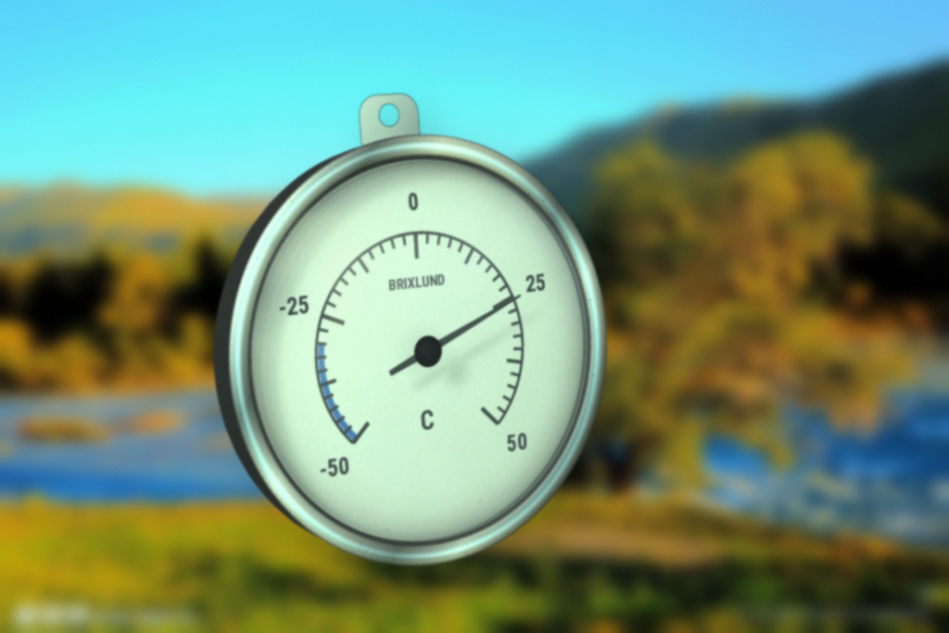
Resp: 25 °C
